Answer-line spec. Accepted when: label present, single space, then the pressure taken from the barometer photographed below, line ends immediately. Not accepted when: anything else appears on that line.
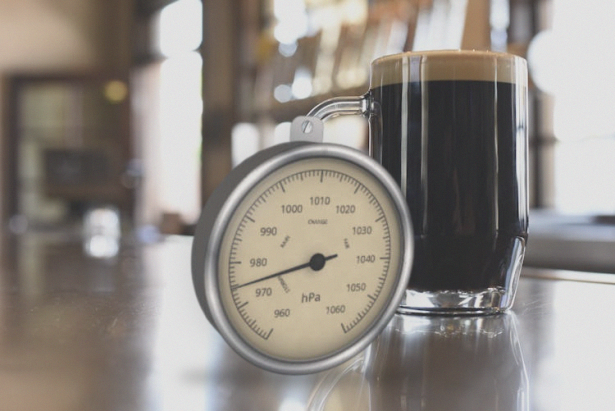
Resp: 975 hPa
